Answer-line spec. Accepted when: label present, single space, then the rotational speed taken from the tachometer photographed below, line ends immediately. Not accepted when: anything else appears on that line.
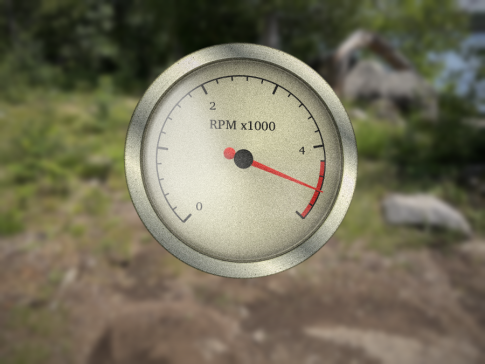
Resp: 4600 rpm
